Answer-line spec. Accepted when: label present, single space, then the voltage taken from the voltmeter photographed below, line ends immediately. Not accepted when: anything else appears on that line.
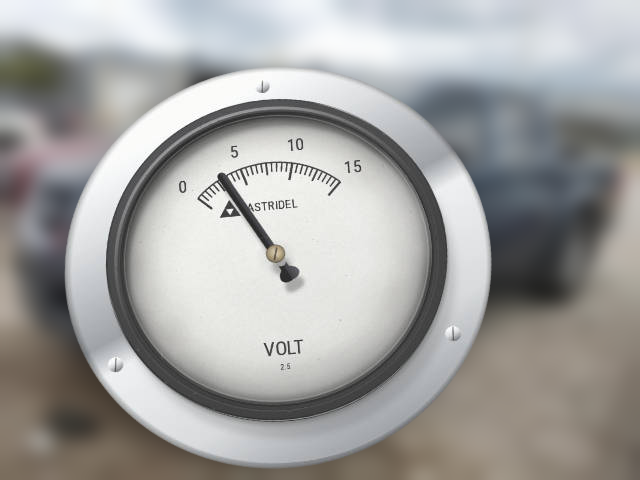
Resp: 3 V
